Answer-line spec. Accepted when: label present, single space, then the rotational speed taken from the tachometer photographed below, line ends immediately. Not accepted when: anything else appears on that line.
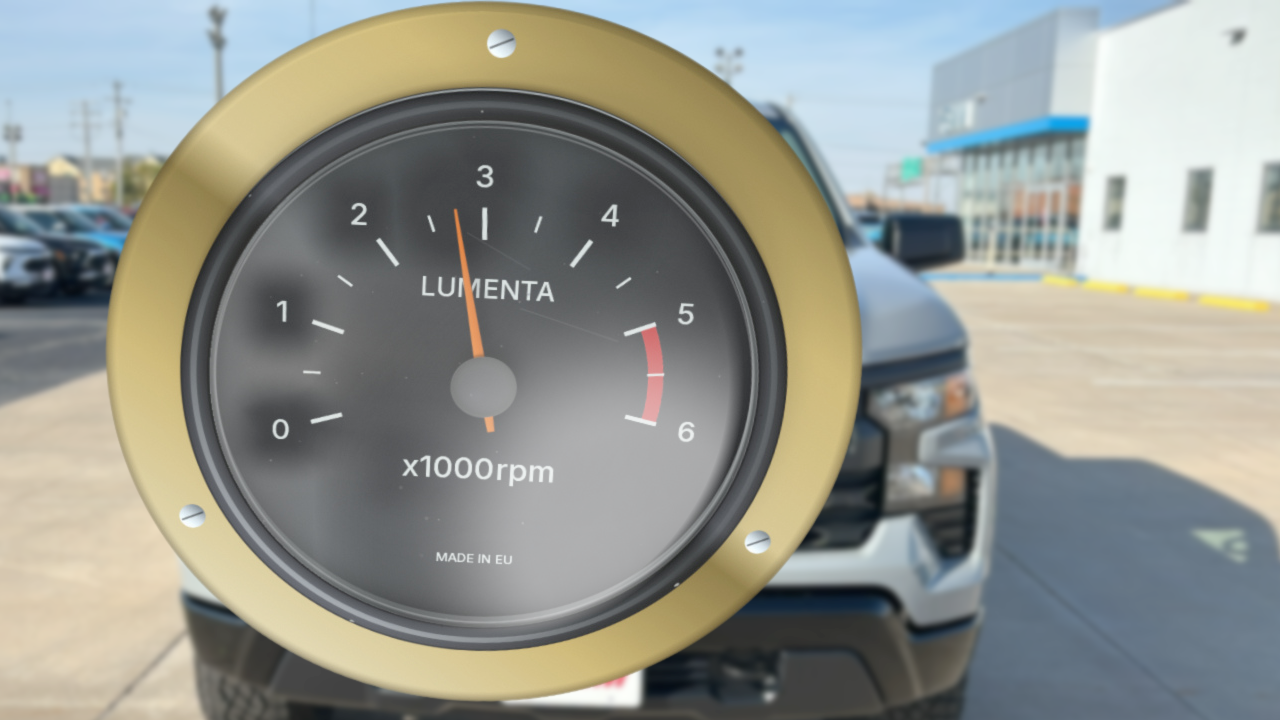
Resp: 2750 rpm
